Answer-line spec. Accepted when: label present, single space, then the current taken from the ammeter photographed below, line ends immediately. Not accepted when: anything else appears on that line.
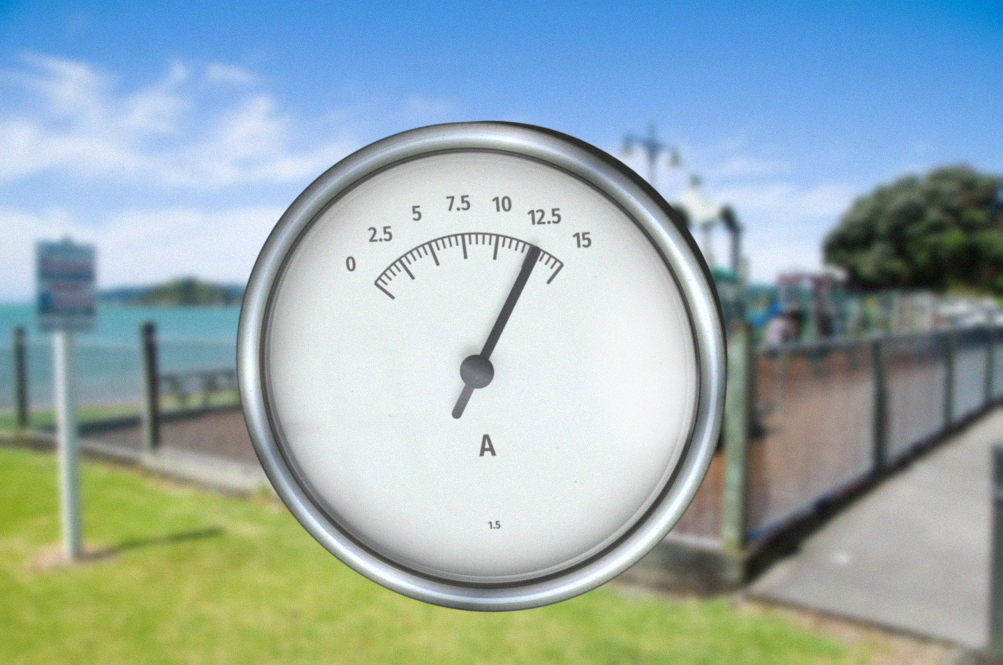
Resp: 13 A
